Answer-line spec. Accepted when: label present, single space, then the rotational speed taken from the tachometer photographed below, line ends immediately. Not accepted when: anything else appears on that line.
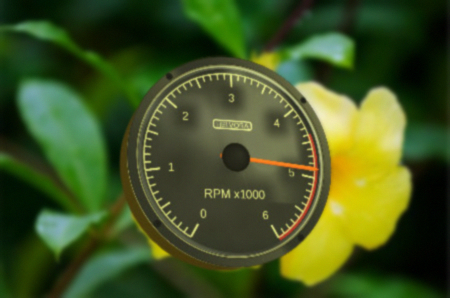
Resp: 4900 rpm
